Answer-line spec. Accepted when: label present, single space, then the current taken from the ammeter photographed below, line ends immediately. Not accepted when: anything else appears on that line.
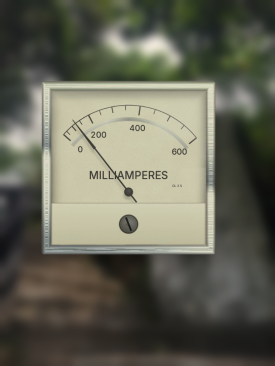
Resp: 125 mA
